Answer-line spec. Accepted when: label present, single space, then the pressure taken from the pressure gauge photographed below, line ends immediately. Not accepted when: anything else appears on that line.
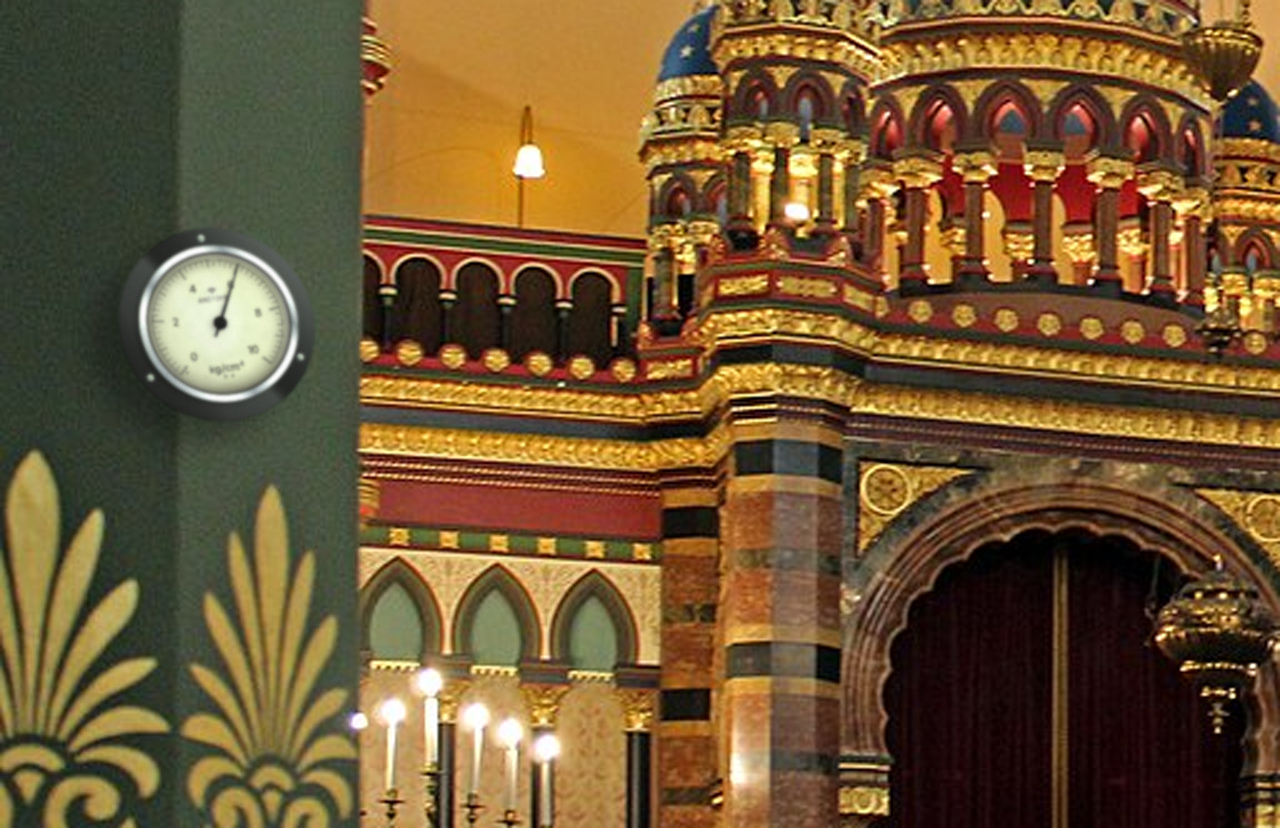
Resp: 6 kg/cm²
